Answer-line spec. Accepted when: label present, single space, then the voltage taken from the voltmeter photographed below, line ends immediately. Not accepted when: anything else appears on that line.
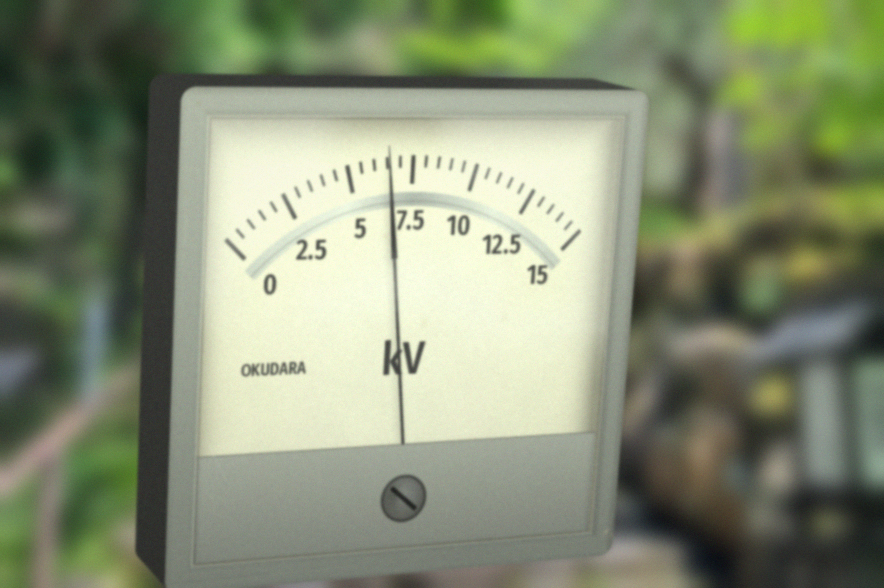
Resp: 6.5 kV
